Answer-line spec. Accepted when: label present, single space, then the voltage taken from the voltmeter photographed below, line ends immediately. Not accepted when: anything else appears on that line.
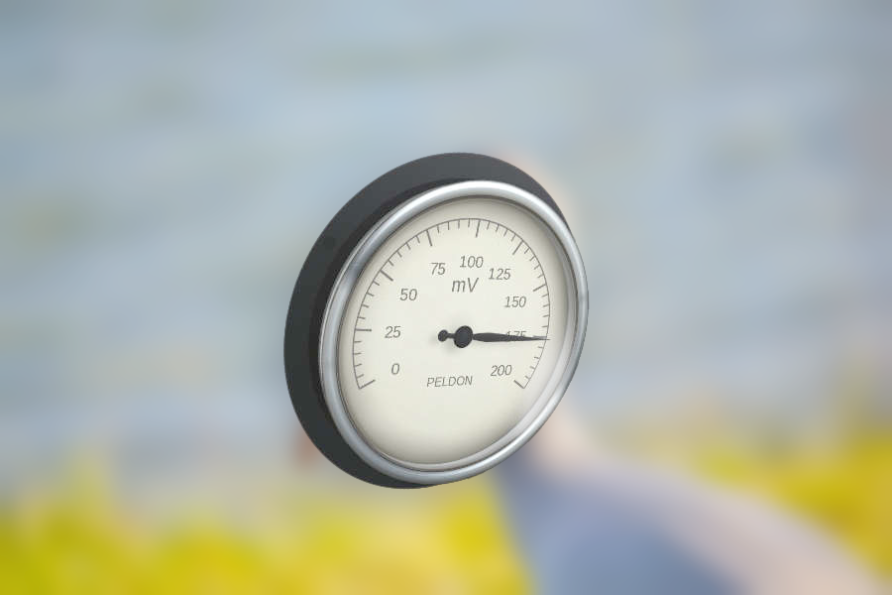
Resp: 175 mV
